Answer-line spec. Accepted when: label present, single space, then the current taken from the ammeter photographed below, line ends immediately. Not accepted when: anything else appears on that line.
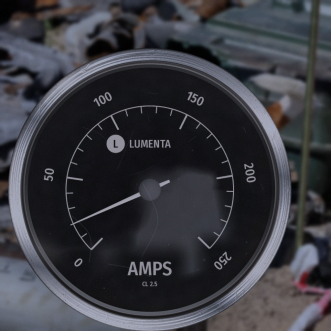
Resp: 20 A
